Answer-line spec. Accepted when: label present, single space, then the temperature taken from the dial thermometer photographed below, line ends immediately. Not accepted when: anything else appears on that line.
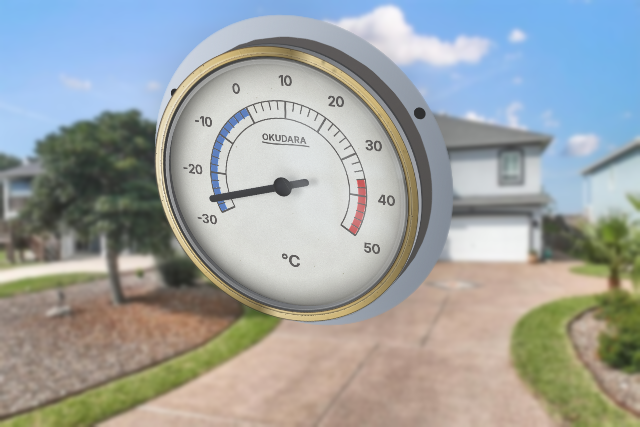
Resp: -26 °C
